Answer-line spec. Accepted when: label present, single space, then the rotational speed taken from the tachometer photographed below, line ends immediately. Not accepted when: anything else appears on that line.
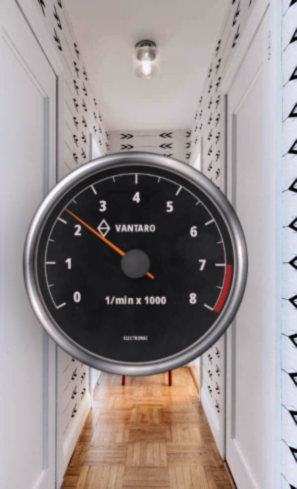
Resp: 2250 rpm
